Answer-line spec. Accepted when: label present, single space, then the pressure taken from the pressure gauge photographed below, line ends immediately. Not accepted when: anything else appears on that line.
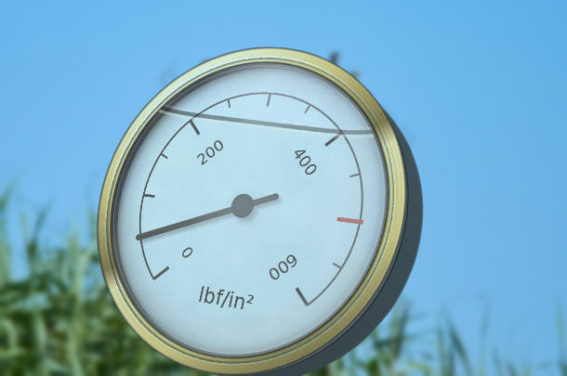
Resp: 50 psi
